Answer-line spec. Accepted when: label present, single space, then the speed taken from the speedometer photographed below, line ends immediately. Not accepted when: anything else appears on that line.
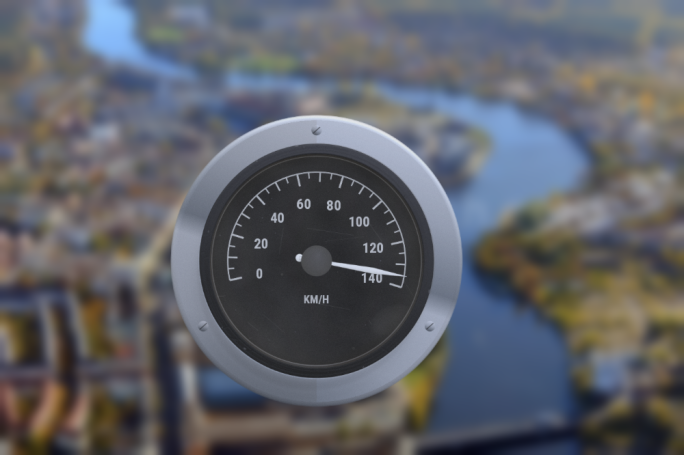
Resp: 135 km/h
